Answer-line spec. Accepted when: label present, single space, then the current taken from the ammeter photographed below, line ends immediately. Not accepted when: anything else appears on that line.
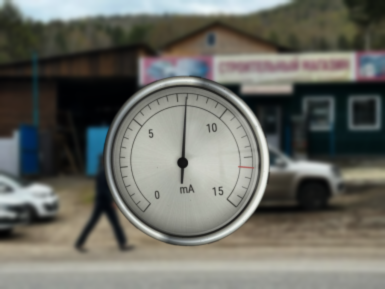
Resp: 8 mA
